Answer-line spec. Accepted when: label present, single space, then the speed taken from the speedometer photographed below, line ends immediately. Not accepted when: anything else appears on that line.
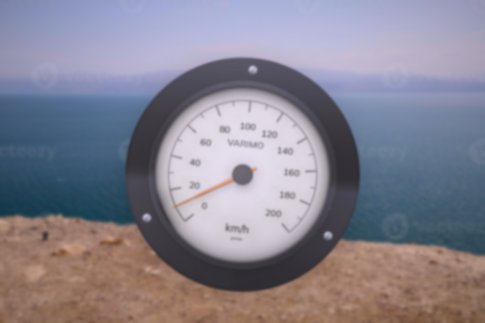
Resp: 10 km/h
